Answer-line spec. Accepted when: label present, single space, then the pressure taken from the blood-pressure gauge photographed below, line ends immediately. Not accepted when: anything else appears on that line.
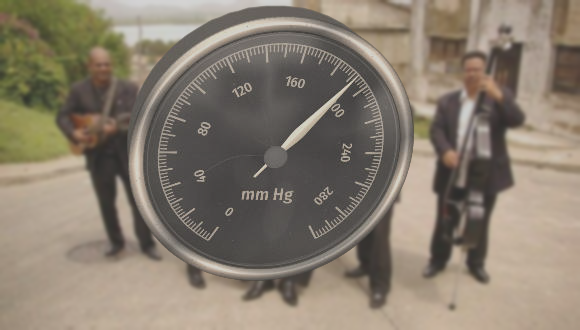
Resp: 190 mmHg
